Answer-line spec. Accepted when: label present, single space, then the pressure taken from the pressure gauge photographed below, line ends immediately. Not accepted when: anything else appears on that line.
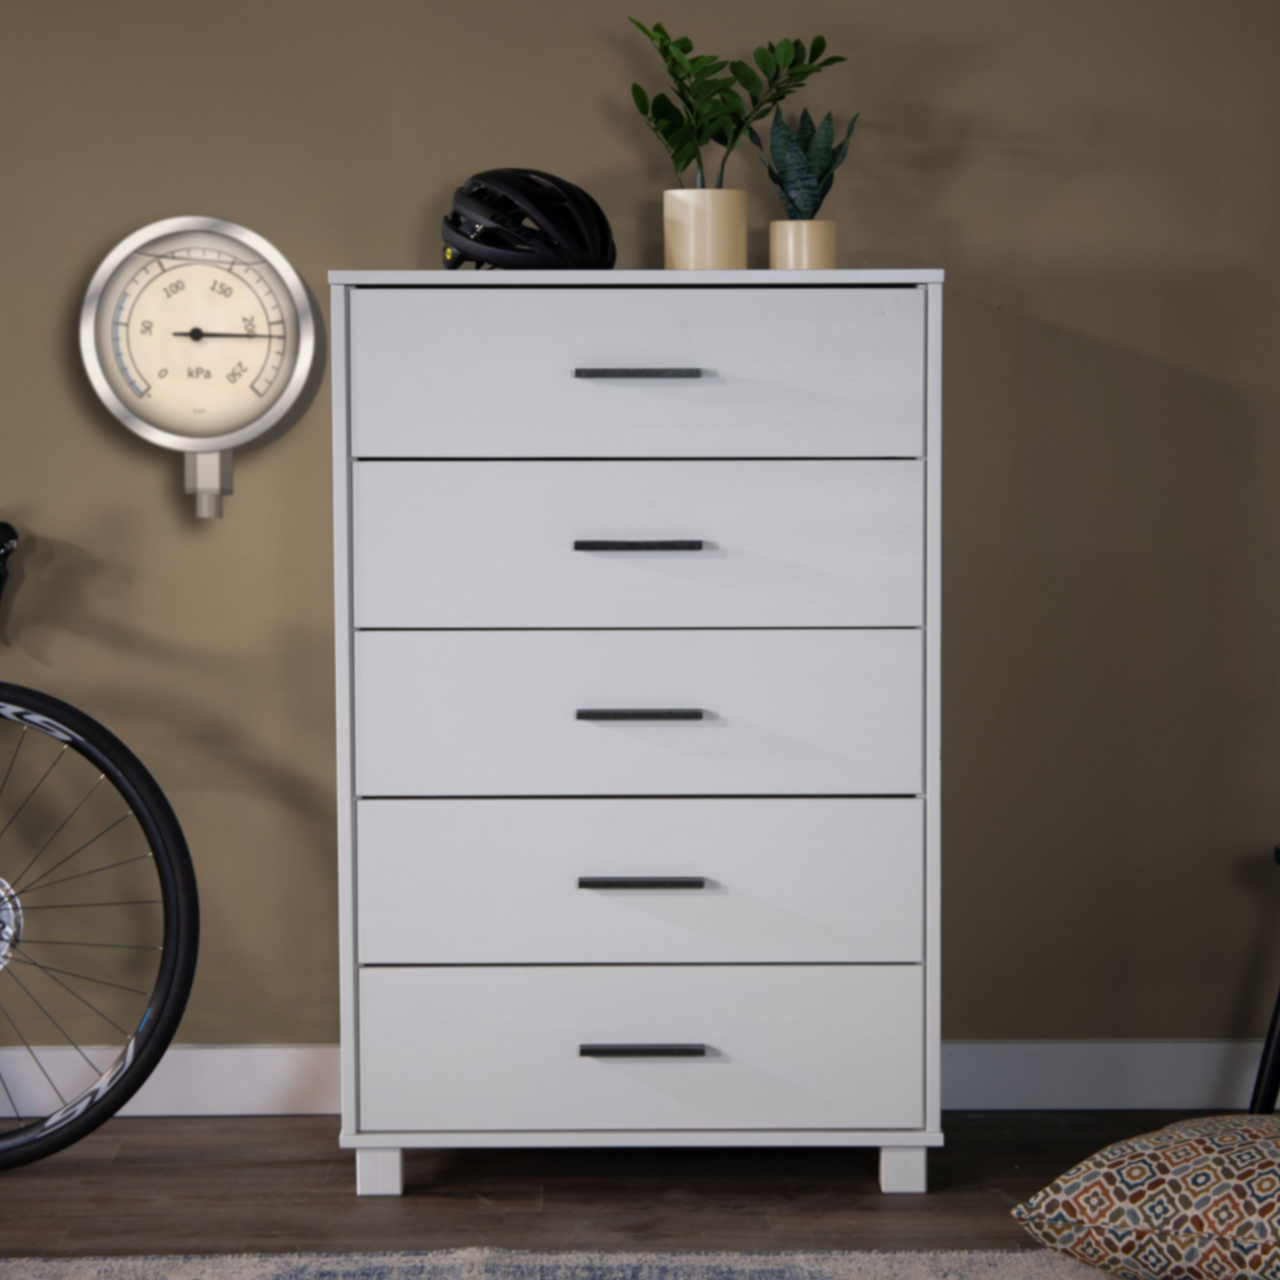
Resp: 210 kPa
